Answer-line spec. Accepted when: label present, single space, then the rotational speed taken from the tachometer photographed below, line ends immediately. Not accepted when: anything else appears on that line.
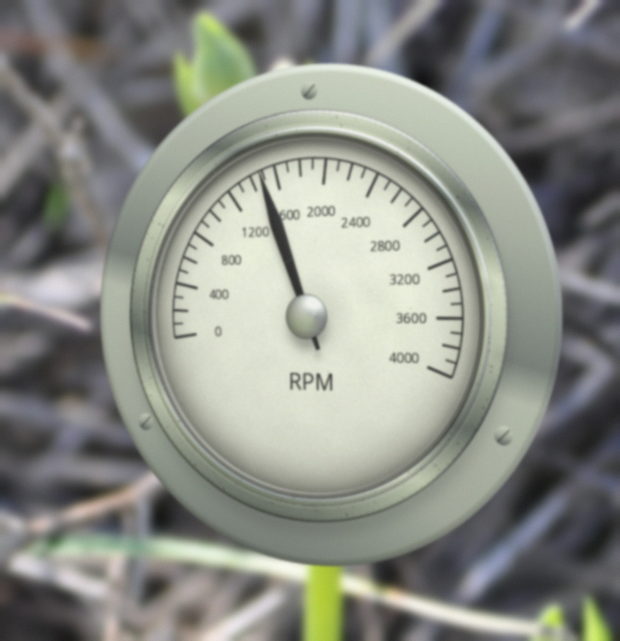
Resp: 1500 rpm
